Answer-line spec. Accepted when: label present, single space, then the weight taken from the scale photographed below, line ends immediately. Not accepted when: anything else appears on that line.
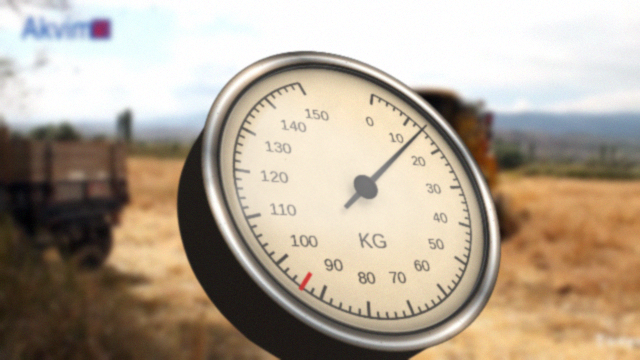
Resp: 14 kg
